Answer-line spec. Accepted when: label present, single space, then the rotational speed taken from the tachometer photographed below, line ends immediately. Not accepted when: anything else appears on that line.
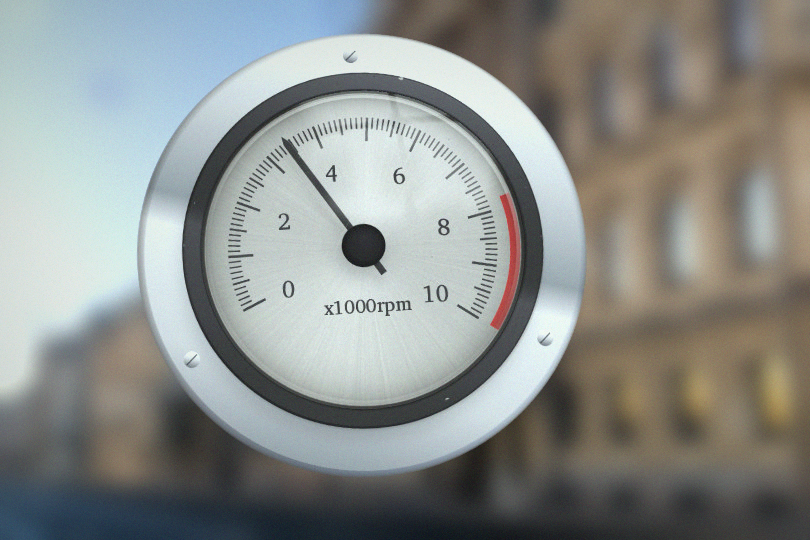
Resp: 3400 rpm
